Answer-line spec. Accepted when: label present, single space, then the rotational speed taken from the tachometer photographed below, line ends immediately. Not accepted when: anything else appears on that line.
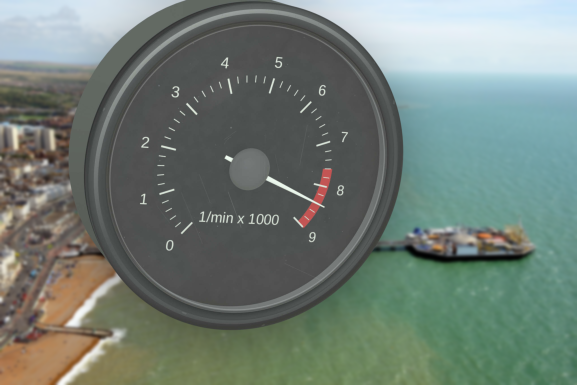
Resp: 8400 rpm
